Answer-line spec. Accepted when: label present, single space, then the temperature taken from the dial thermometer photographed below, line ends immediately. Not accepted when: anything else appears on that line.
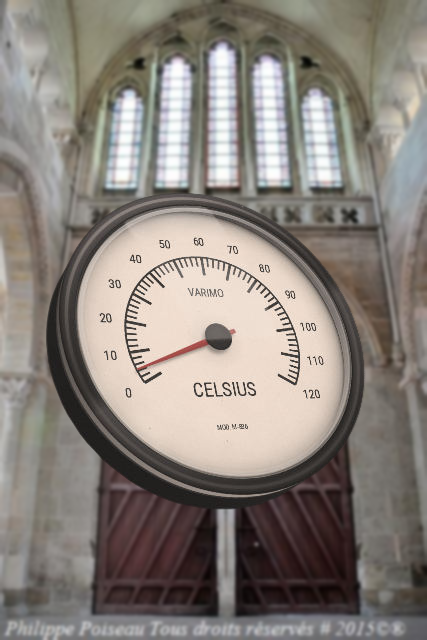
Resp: 4 °C
